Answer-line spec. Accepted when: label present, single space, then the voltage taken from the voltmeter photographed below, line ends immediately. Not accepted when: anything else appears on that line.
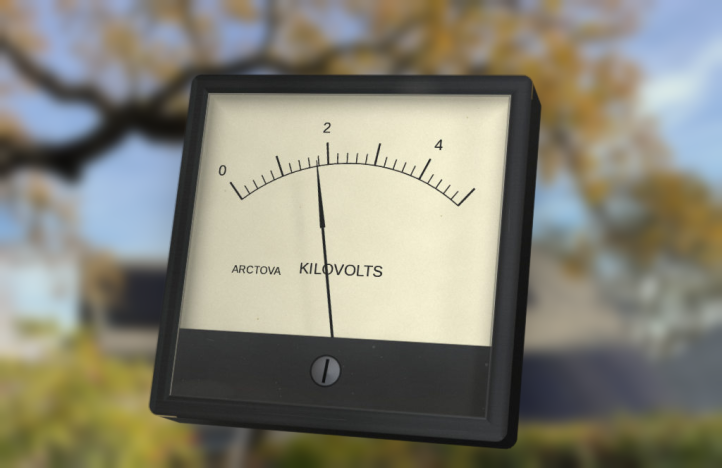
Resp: 1.8 kV
